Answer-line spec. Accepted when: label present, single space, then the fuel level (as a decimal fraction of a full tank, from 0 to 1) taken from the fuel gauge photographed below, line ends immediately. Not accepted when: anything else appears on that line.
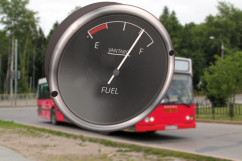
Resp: 0.75
